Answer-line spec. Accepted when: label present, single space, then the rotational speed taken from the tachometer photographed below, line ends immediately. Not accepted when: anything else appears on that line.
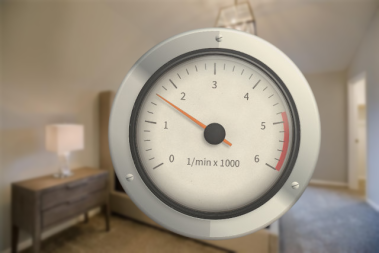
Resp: 1600 rpm
